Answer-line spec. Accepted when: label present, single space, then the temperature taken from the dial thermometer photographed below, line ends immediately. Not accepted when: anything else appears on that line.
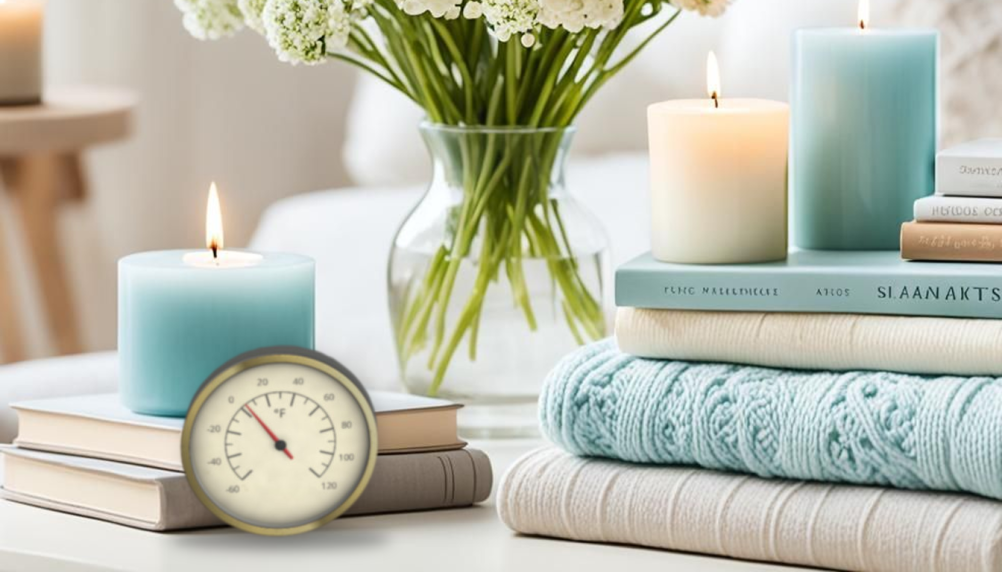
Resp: 5 °F
